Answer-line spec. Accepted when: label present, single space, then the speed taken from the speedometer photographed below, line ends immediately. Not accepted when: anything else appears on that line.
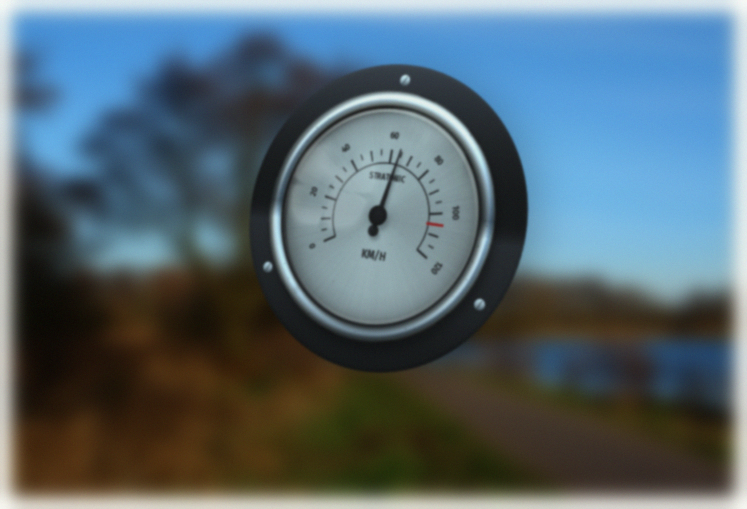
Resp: 65 km/h
